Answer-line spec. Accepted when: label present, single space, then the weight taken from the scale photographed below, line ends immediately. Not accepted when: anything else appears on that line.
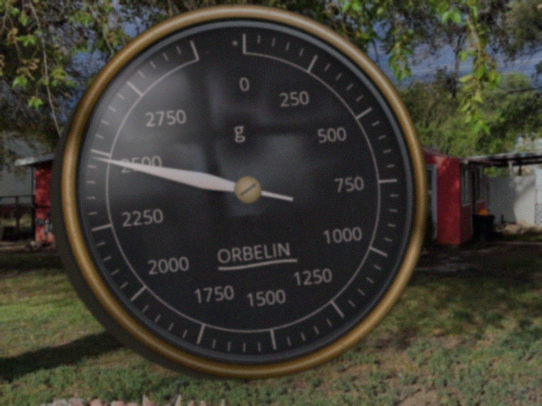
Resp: 2475 g
